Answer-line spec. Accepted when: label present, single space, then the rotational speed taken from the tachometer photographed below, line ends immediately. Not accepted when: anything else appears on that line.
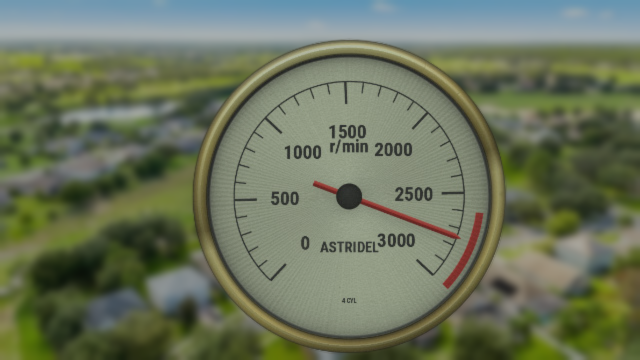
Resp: 2750 rpm
